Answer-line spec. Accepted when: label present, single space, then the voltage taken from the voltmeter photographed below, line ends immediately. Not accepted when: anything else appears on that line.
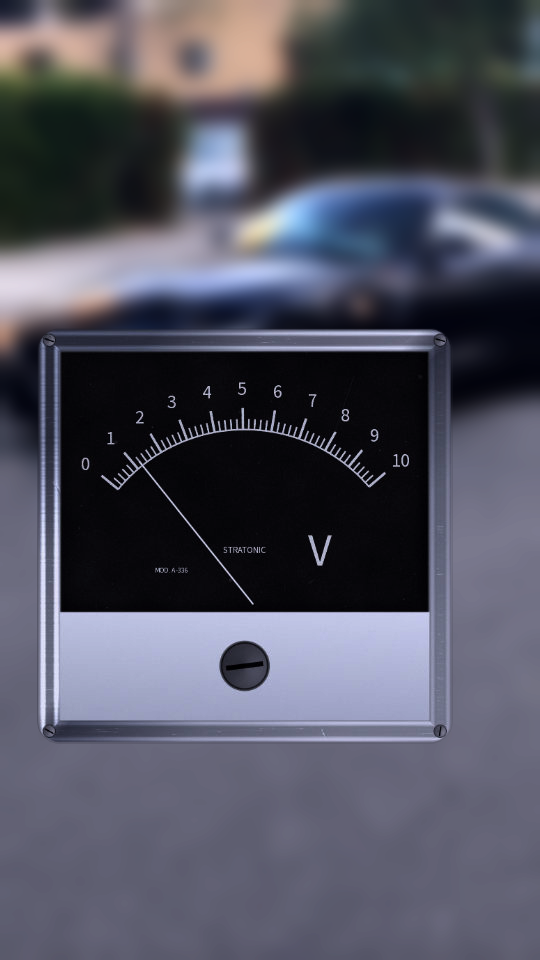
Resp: 1.2 V
